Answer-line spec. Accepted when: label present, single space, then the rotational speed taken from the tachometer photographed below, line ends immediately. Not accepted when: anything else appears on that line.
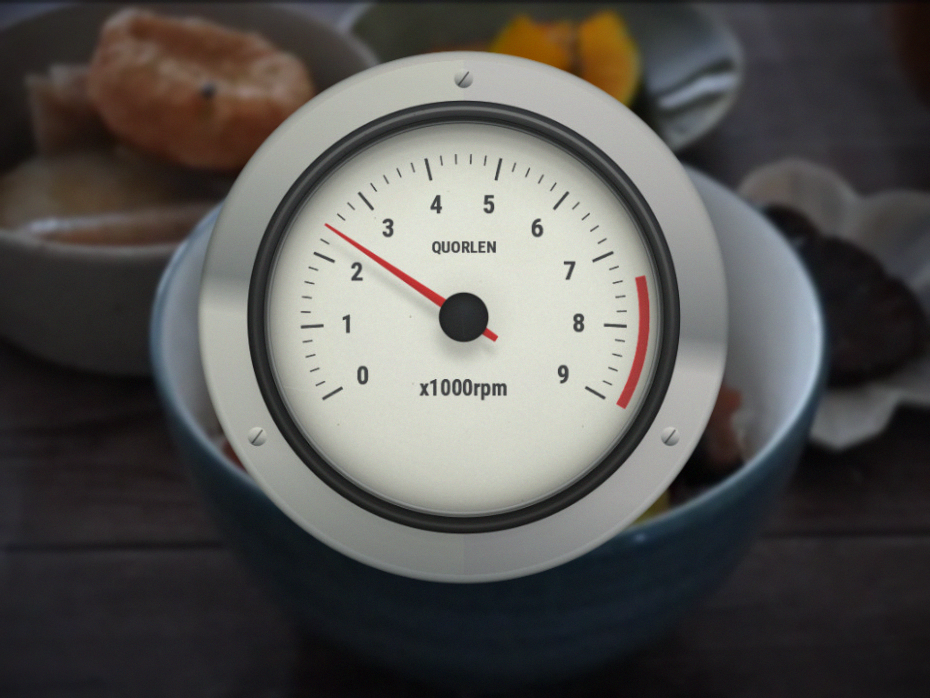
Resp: 2400 rpm
